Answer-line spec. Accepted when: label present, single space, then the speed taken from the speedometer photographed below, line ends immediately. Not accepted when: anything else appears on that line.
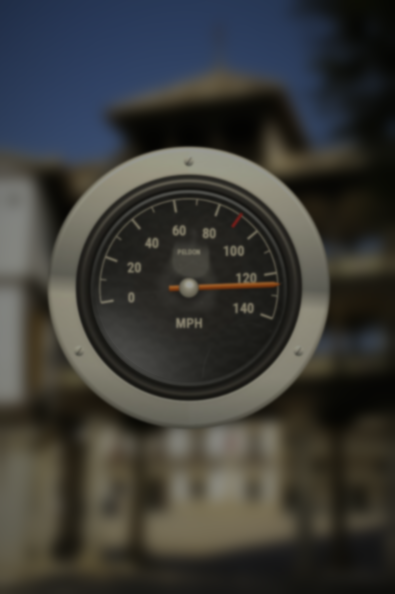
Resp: 125 mph
